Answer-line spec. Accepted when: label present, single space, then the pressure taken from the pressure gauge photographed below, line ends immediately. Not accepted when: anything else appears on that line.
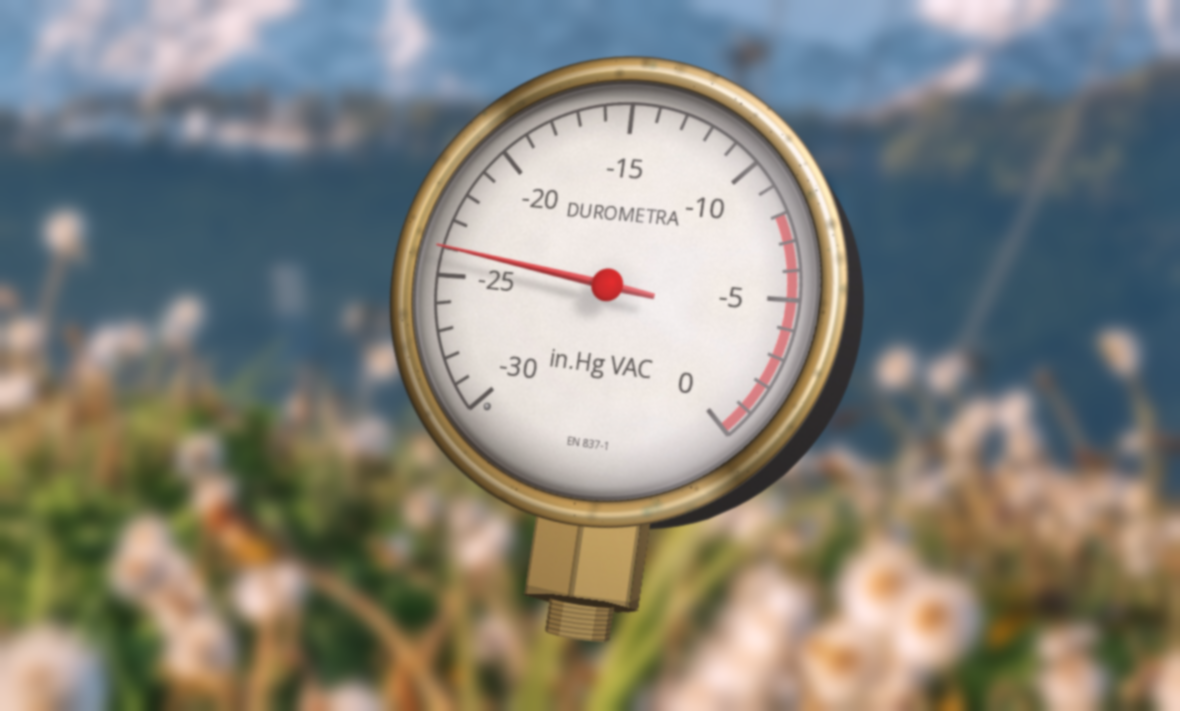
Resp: -24 inHg
